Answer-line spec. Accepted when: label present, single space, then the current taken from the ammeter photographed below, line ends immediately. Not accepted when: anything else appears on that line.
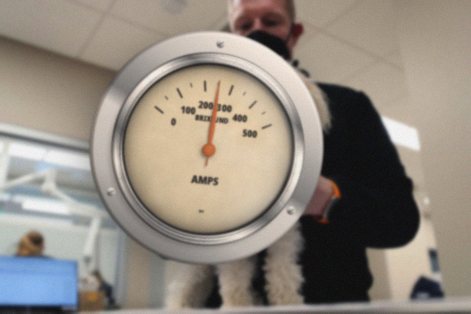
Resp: 250 A
